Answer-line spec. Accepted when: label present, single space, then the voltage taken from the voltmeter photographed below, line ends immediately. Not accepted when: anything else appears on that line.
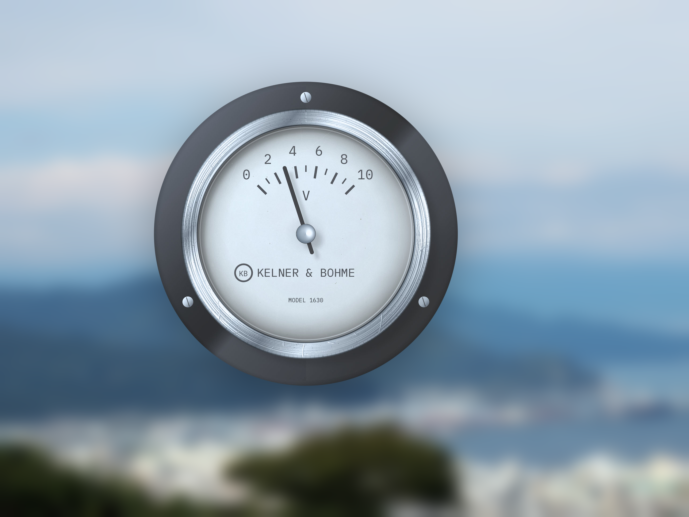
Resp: 3 V
